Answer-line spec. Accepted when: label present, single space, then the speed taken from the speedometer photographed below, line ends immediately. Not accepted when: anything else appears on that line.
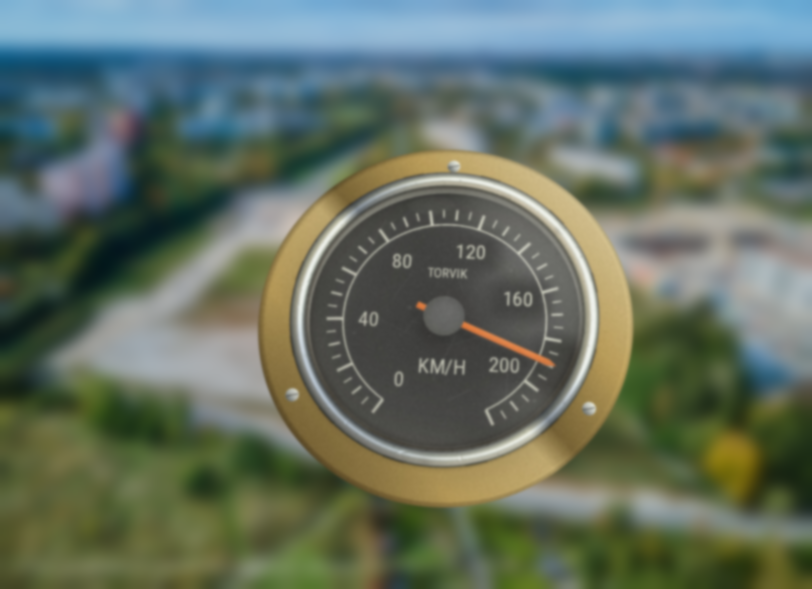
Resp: 190 km/h
